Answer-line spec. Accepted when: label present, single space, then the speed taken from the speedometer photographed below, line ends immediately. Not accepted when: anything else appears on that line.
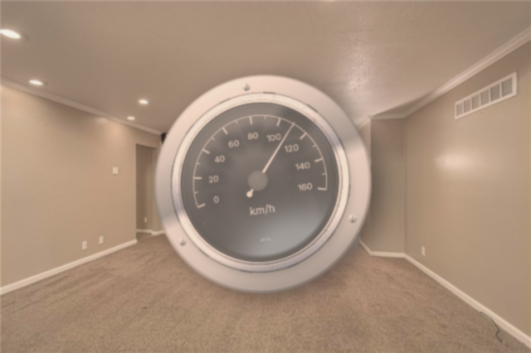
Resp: 110 km/h
